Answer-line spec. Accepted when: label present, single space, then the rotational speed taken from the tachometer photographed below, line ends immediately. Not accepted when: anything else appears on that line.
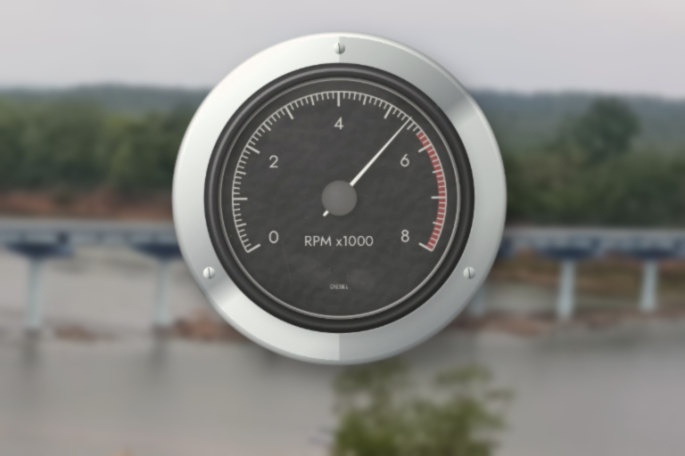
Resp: 5400 rpm
